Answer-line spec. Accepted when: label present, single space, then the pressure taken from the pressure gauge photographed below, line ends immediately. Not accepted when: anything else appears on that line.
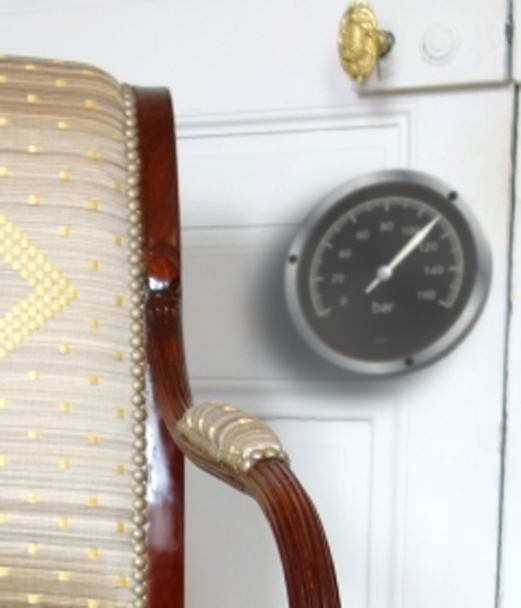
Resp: 110 bar
